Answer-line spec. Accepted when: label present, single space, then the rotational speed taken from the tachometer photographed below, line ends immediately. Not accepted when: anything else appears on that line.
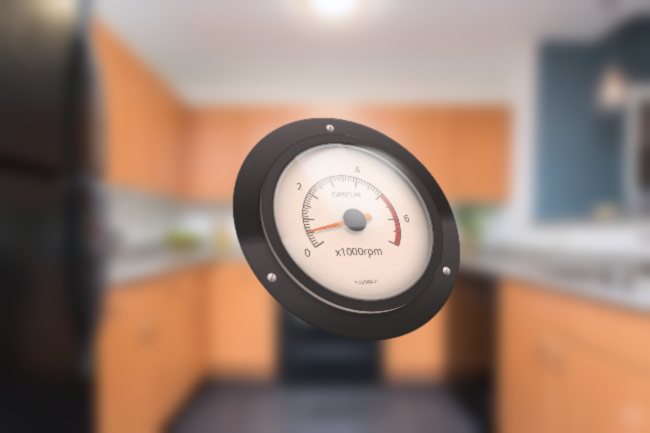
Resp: 500 rpm
